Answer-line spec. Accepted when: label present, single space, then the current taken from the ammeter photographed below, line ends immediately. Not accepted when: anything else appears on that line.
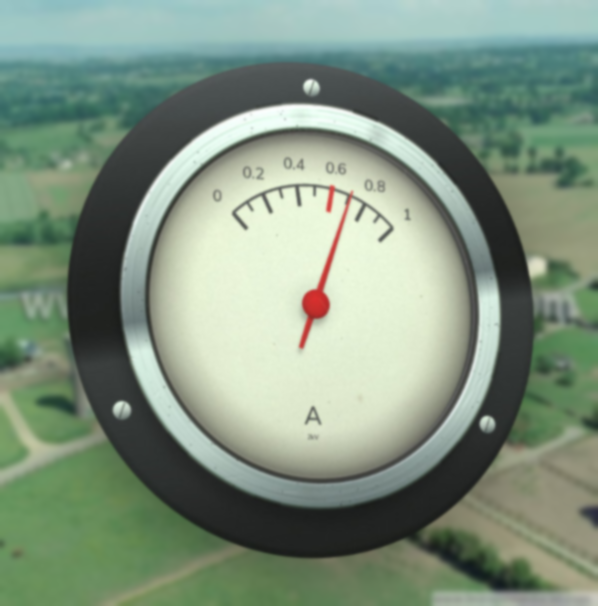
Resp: 0.7 A
